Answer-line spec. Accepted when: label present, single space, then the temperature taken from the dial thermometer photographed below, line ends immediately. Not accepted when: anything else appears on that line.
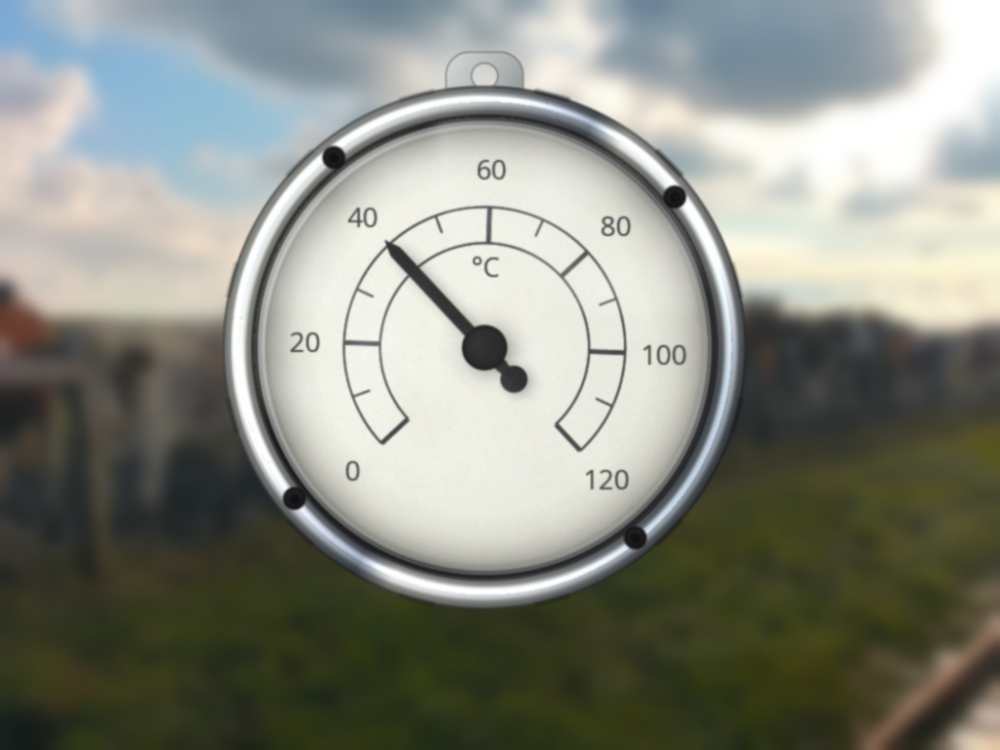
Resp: 40 °C
